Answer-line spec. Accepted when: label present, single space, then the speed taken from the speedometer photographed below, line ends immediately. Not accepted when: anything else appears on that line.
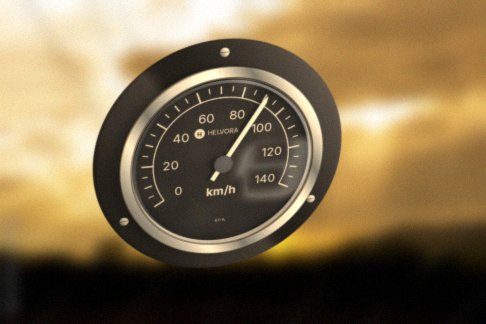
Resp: 90 km/h
